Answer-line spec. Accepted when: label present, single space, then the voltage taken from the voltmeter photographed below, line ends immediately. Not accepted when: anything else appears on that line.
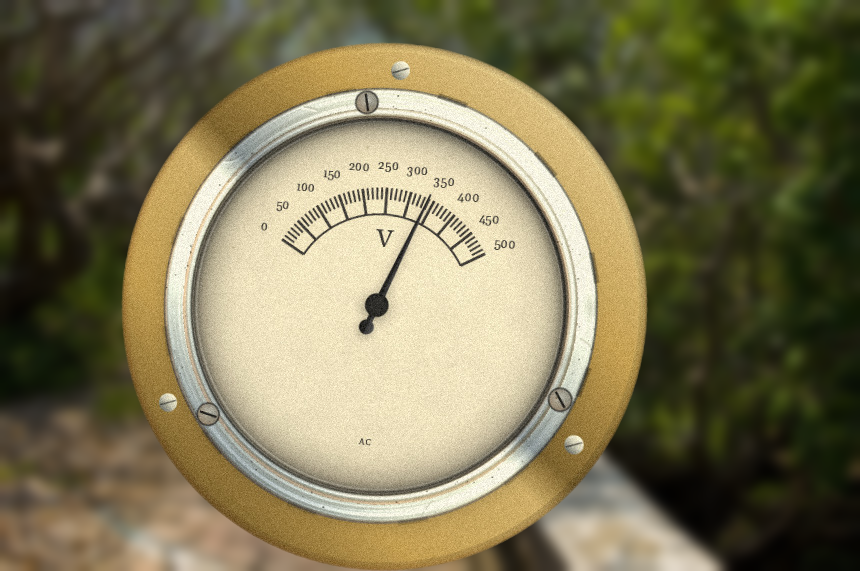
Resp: 340 V
